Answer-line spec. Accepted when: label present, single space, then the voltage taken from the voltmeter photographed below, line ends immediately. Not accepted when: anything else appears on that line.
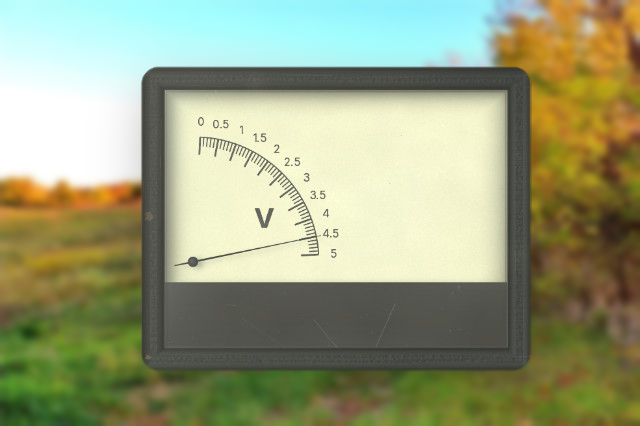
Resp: 4.5 V
